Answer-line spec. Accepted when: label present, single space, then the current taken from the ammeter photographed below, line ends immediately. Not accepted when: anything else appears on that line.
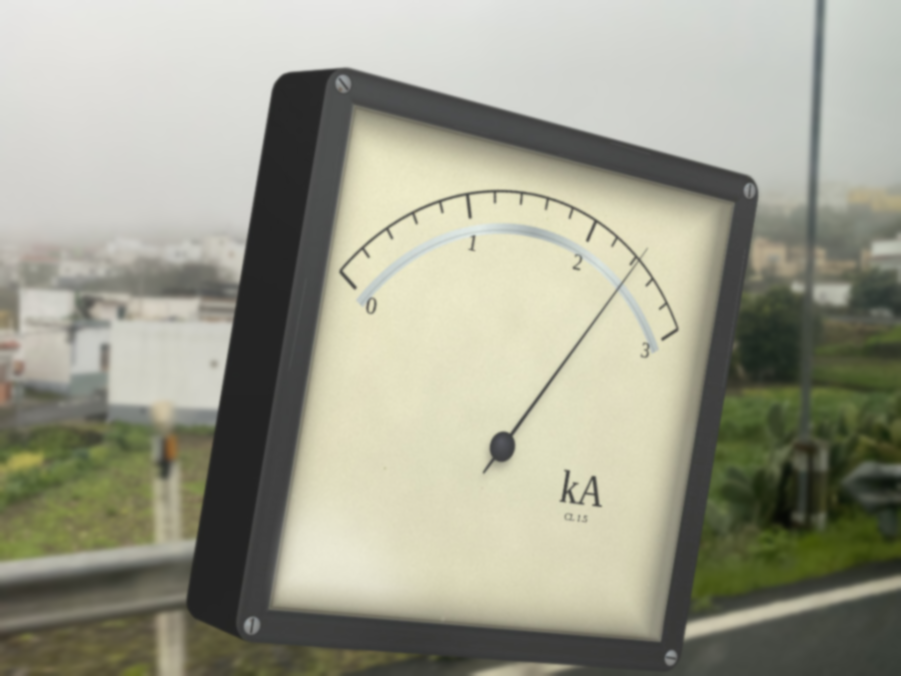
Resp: 2.4 kA
